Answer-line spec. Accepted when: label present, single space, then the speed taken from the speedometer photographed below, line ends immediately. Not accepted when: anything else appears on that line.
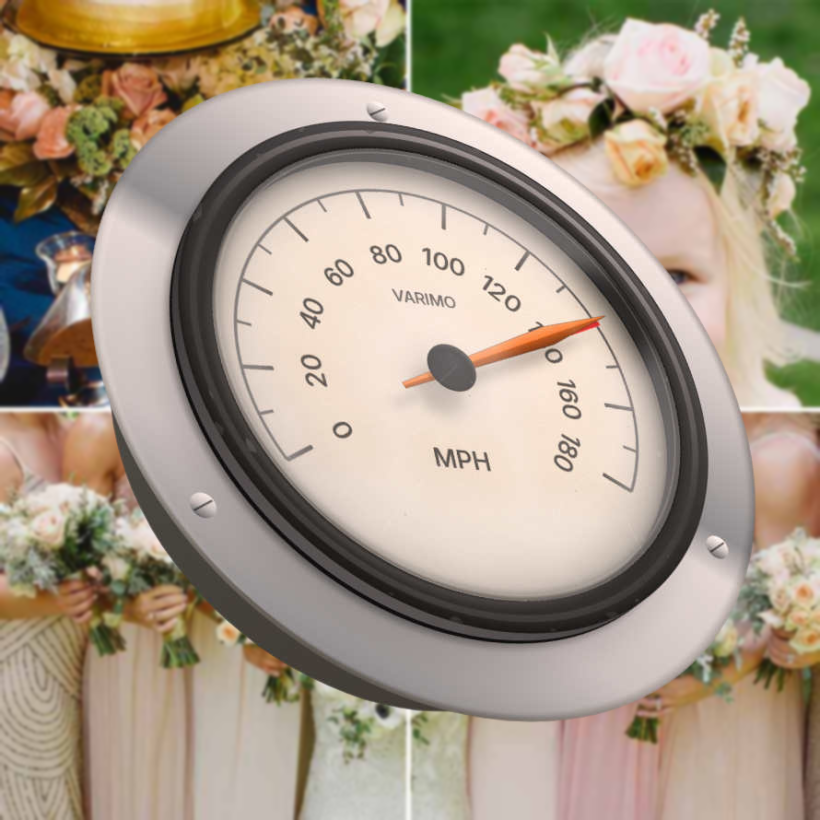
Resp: 140 mph
